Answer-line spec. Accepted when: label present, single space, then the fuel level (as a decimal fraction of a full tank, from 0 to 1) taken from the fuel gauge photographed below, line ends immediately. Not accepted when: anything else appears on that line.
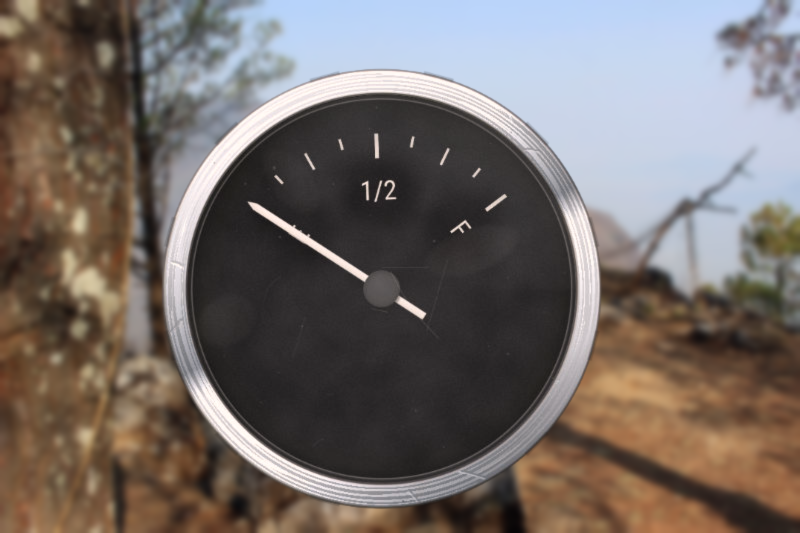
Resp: 0
